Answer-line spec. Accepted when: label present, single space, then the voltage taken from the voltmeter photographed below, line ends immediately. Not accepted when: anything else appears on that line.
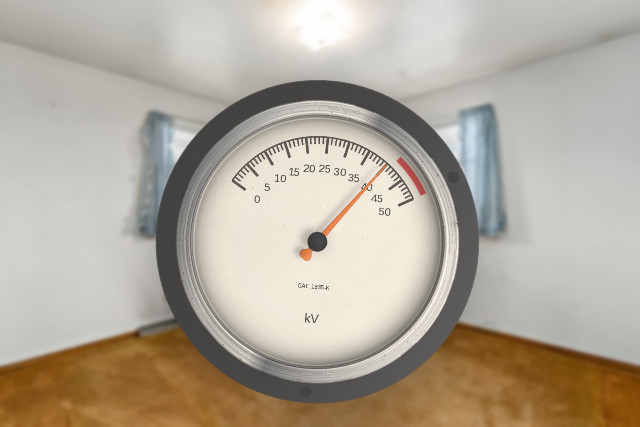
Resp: 40 kV
